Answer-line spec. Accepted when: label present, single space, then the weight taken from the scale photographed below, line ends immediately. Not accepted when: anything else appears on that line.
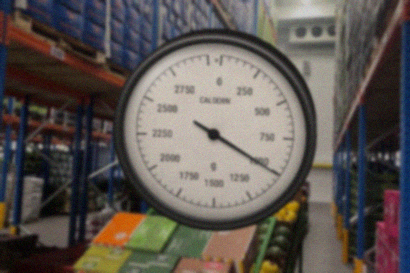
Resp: 1000 g
